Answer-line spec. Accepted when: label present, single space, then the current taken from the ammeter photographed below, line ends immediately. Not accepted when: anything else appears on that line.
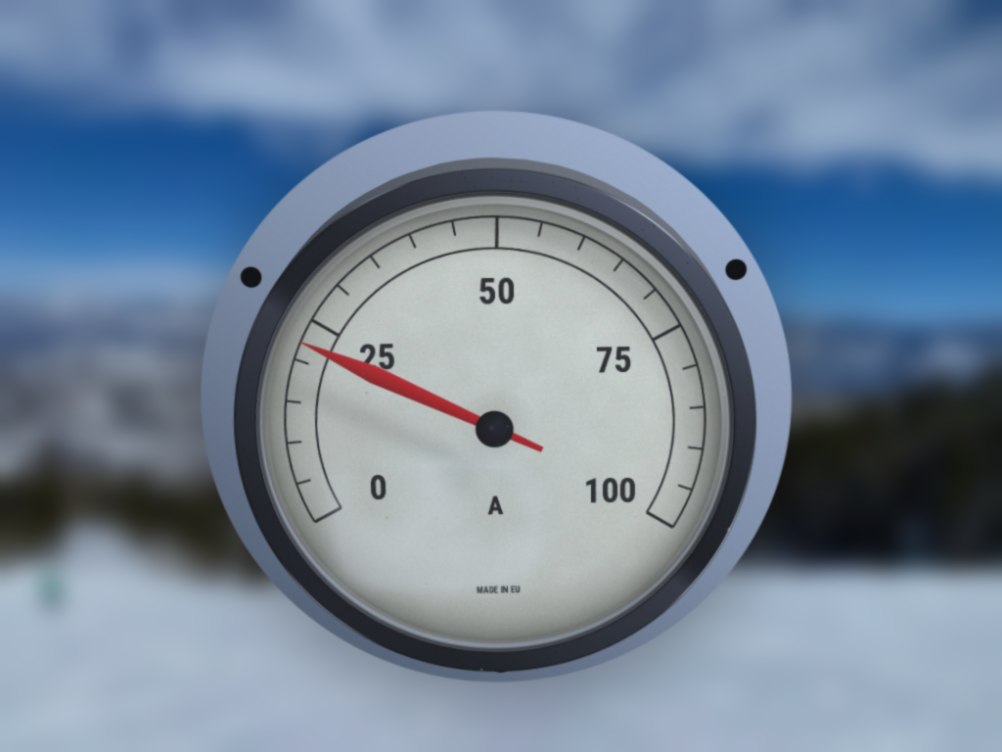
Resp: 22.5 A
